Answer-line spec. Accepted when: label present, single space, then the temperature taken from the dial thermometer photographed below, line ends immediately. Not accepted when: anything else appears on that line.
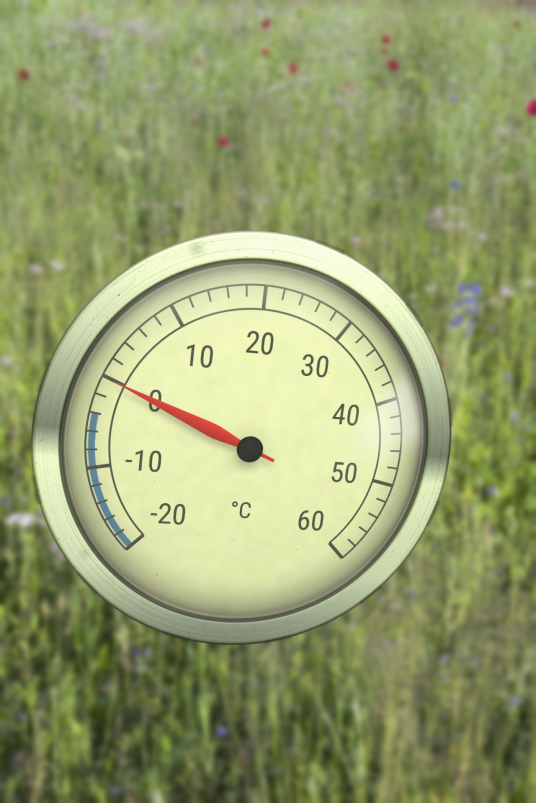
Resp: 0 °C
